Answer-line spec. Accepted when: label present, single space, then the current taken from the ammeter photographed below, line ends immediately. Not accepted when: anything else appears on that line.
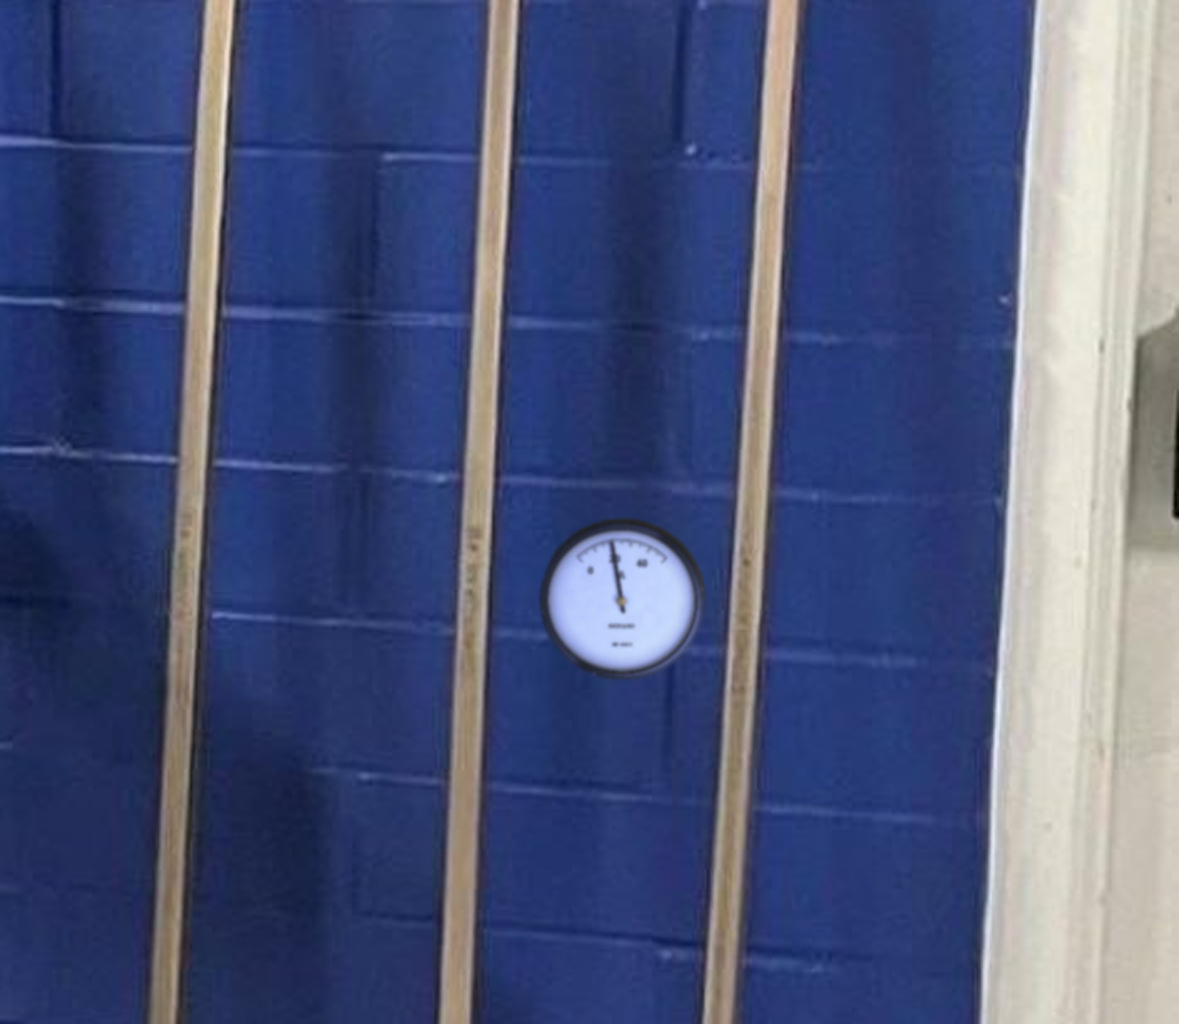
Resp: 20 A
